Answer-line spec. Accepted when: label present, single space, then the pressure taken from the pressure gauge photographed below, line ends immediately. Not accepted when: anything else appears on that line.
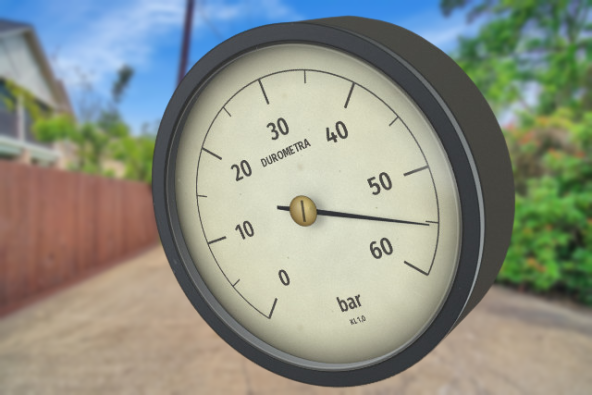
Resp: 55 bar
